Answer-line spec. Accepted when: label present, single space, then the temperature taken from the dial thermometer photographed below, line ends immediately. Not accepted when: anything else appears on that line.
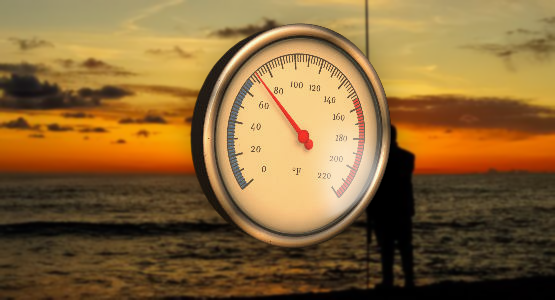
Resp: 70 °F
